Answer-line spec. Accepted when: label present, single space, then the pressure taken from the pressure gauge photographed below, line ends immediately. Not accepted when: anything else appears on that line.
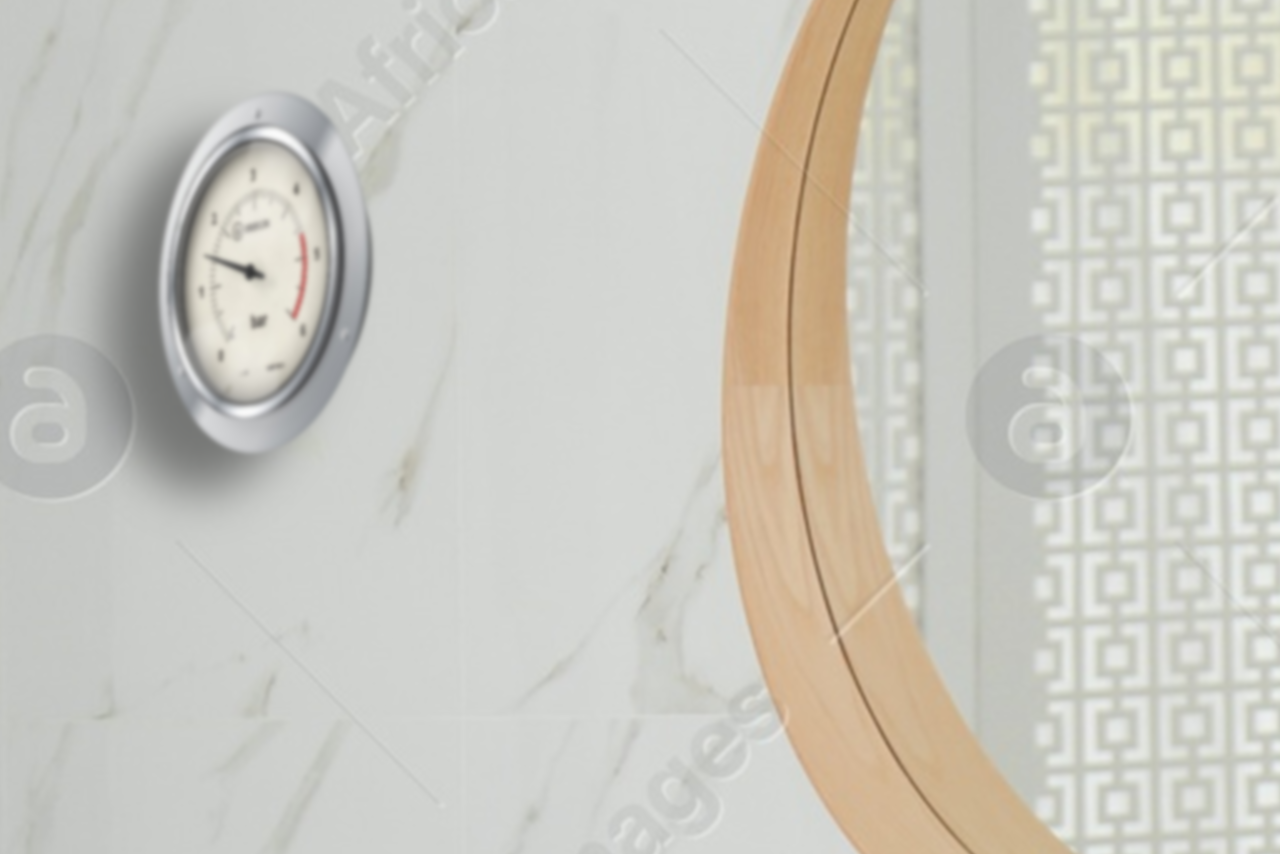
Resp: 1.5 bar
